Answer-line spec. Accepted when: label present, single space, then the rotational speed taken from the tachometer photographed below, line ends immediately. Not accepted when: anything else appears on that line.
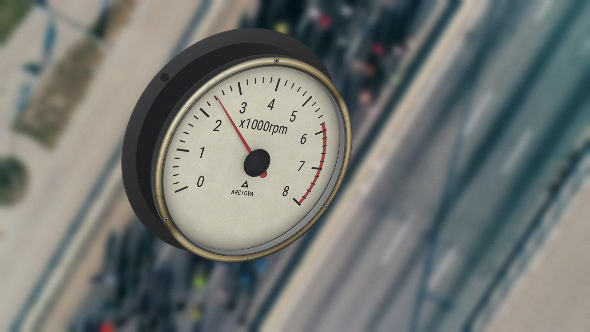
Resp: 2400 rpm
